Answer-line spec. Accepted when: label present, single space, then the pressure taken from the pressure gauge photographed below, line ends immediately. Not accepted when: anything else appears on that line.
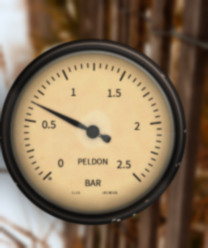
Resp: 0.65 bar
